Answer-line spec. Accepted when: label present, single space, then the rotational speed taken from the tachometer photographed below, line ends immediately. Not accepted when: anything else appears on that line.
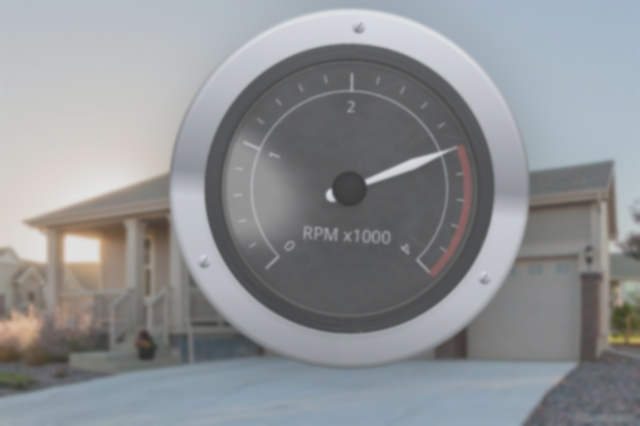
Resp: 3000 rpm
